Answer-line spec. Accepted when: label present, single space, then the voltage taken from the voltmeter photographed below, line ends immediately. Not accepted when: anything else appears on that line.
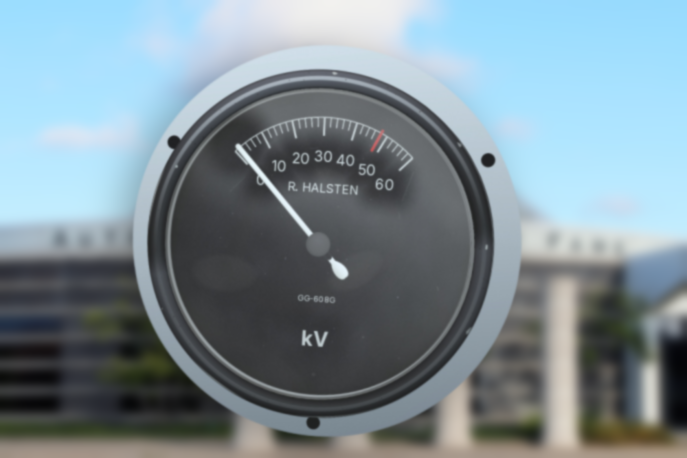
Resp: 2 kV
